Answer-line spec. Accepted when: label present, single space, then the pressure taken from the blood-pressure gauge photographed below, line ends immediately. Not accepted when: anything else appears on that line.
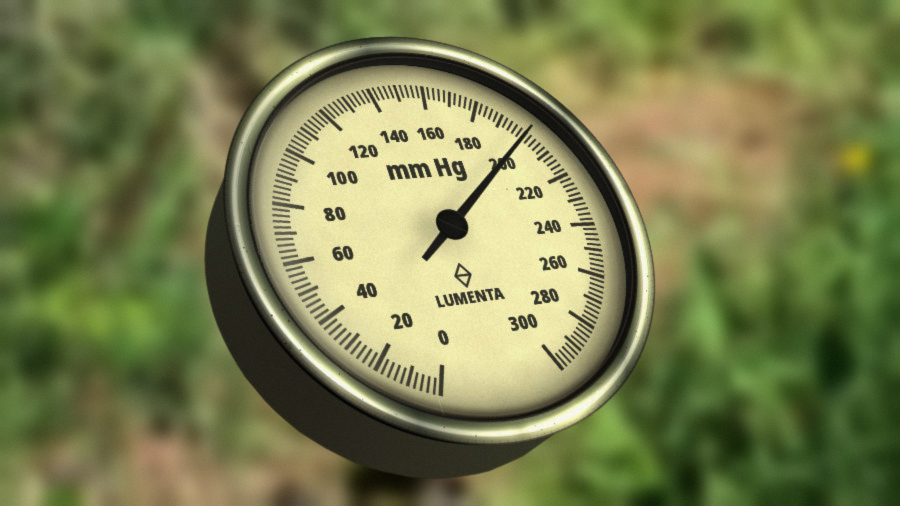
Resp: 200 mmHg
